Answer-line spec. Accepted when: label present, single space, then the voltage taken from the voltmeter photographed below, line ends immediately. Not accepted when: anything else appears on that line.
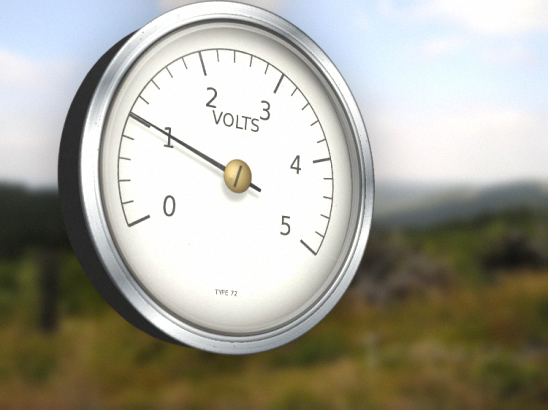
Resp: 1 V
